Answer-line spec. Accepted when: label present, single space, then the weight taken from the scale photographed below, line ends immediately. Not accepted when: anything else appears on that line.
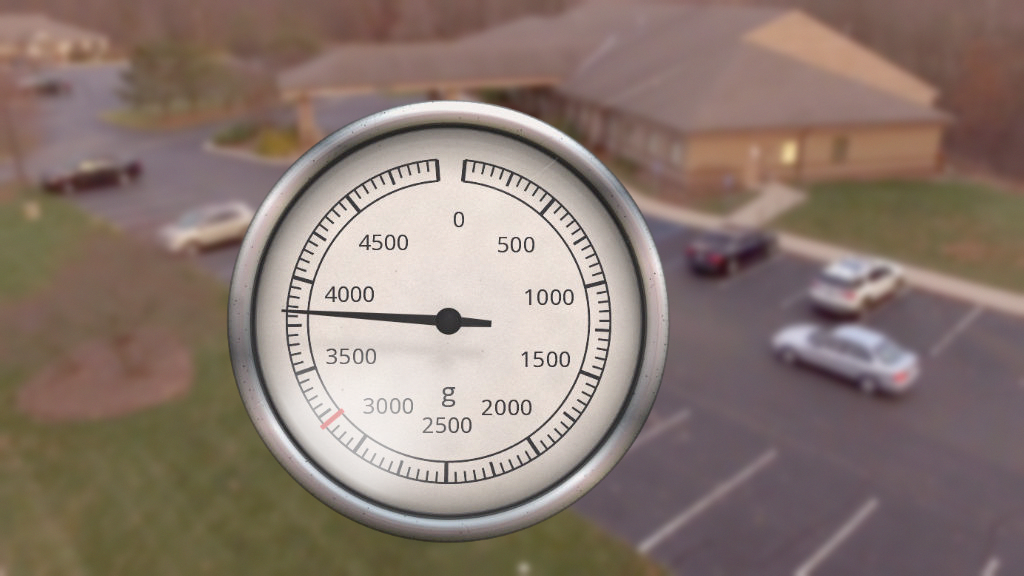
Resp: 3825 g
